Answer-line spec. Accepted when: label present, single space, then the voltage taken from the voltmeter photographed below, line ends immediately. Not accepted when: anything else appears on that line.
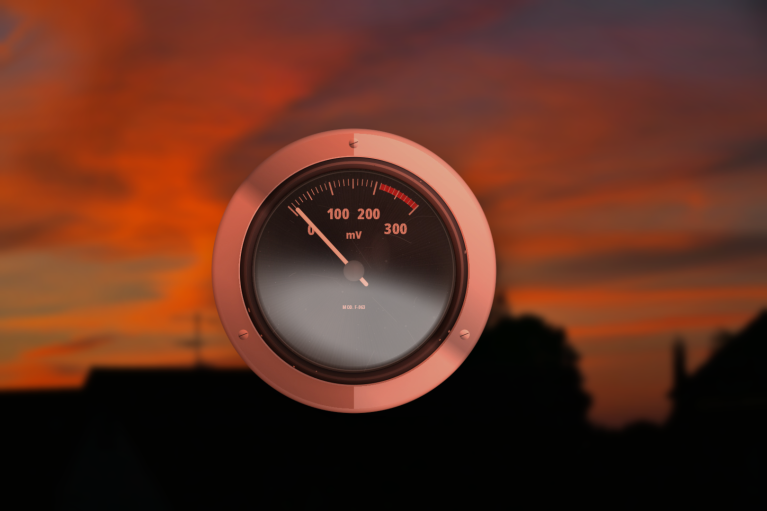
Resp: 10 mV
